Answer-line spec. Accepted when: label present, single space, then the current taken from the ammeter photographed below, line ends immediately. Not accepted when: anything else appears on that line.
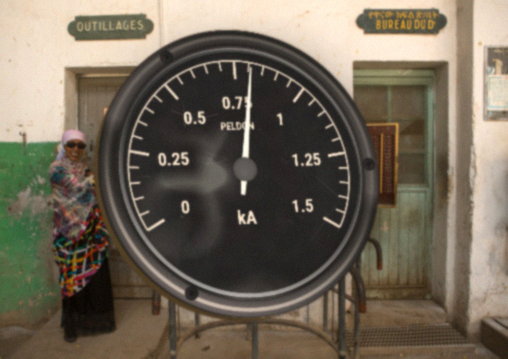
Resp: 0.8 kA
